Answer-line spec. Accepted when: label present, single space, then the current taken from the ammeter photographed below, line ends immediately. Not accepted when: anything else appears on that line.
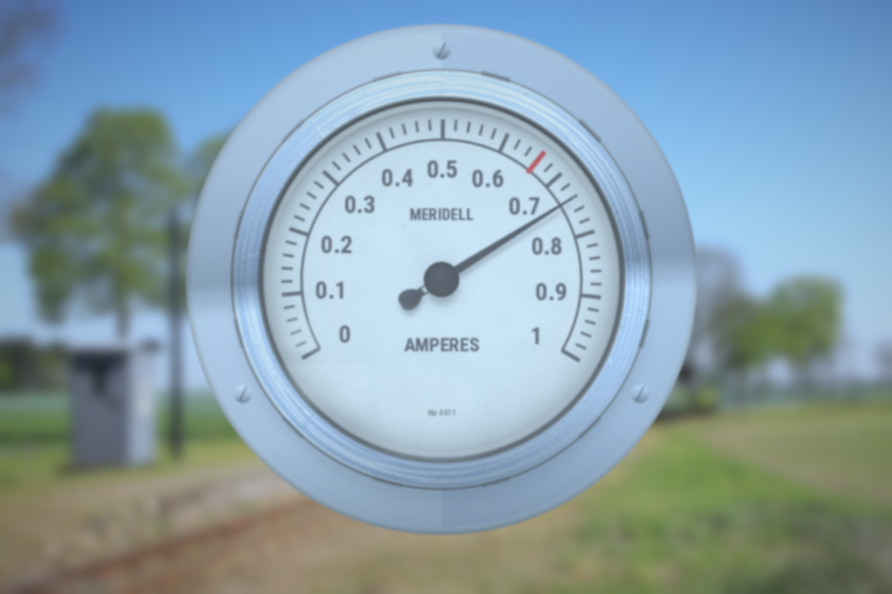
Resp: 0.74 A
